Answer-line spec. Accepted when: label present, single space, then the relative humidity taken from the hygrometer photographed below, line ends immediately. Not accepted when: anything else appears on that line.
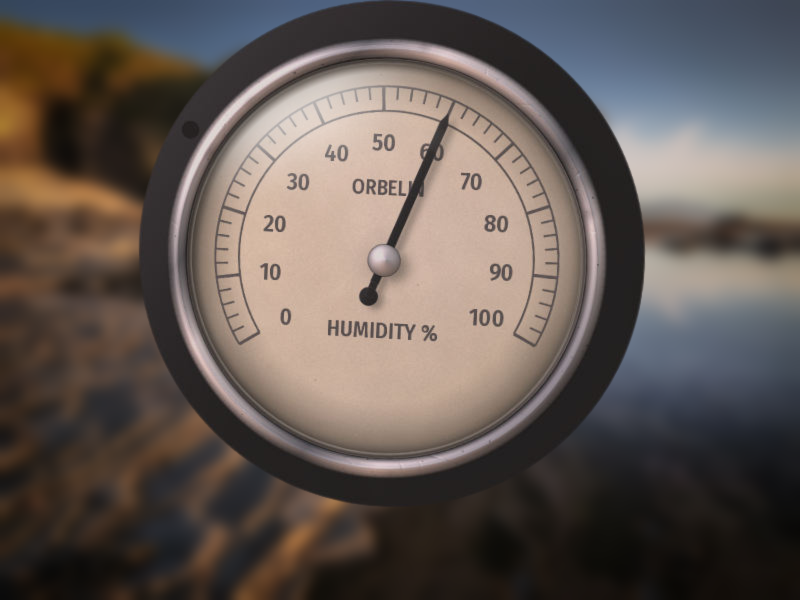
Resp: 60 %
